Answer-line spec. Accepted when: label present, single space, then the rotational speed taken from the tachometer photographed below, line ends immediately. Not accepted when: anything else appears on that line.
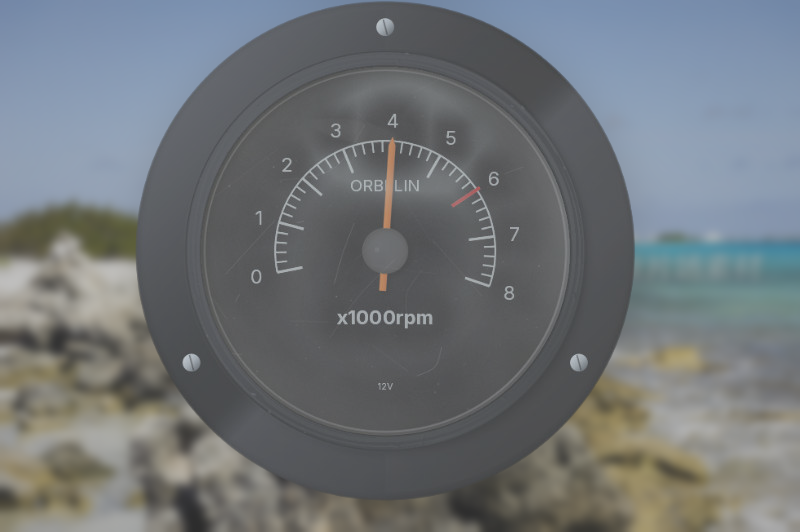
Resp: 4000 rpm
